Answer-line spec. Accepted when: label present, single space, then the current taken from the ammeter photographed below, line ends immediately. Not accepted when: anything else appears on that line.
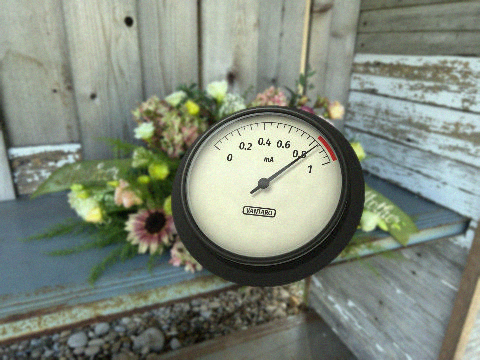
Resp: 0.85 mA
